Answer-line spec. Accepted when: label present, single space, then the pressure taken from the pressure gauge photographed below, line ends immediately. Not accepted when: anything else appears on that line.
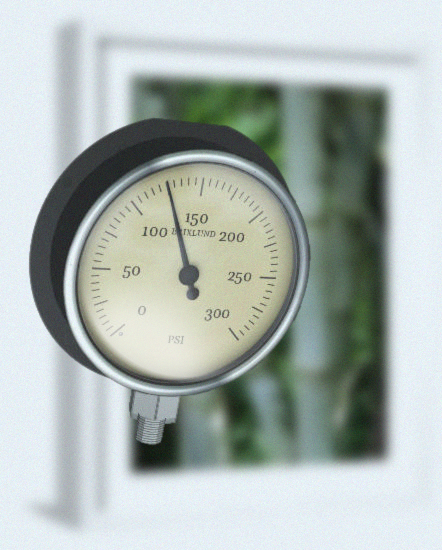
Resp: 125 psi
